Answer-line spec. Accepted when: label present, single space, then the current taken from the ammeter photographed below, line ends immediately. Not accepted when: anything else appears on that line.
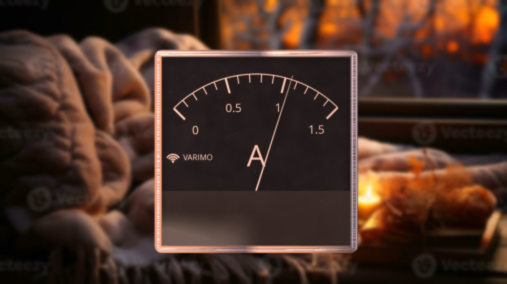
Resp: 1.05 A
